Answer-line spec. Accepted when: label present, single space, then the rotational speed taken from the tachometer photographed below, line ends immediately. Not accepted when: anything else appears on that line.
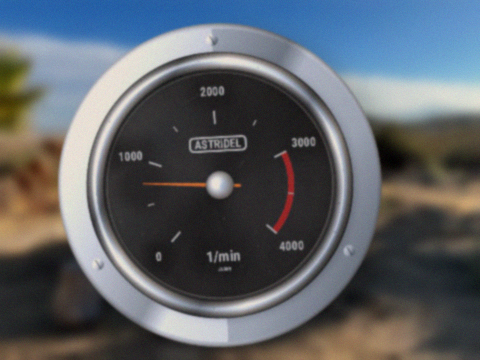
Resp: 750 rpm
